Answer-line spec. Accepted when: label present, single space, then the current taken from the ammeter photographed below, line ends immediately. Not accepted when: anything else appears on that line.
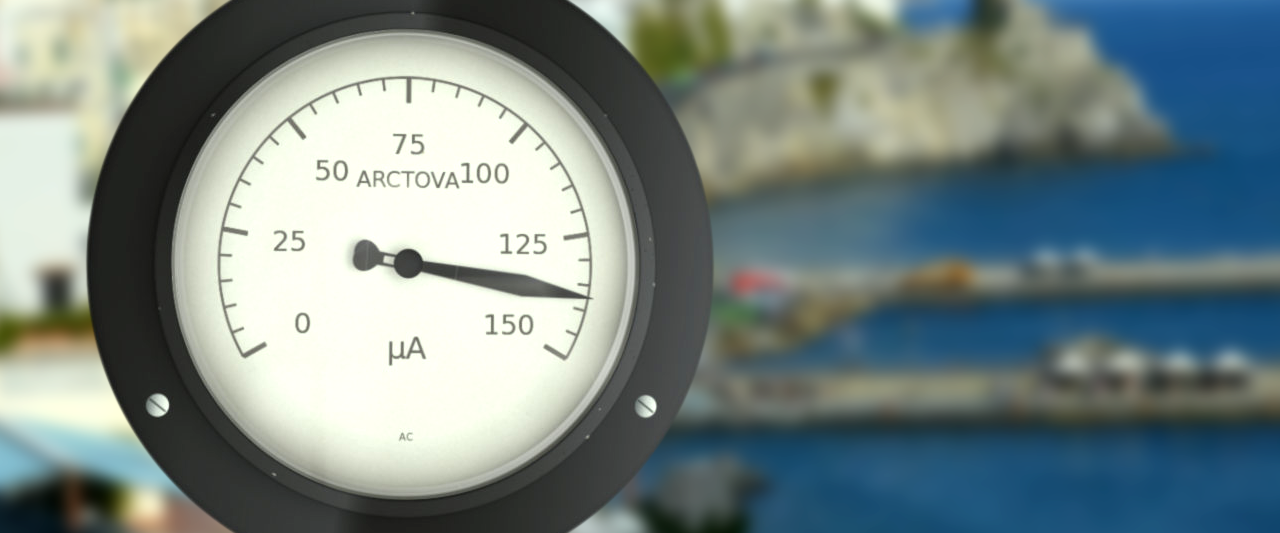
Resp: 137.5 µA
